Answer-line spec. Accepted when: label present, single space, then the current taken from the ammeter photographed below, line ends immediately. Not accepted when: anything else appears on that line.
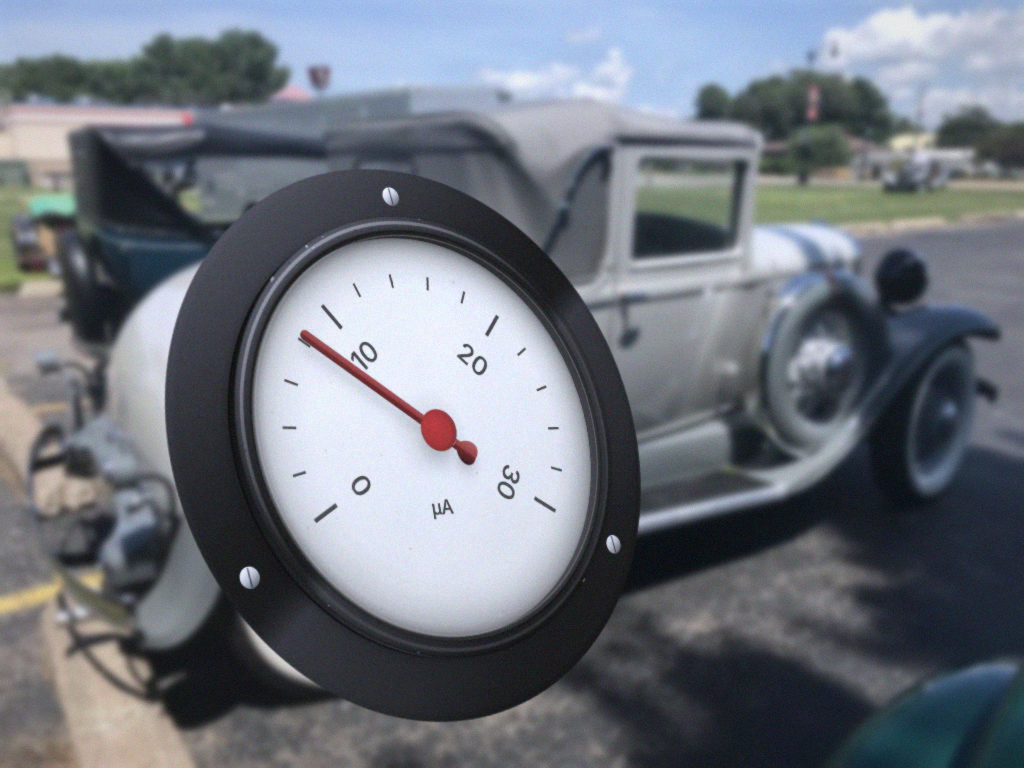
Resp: 8 µA
